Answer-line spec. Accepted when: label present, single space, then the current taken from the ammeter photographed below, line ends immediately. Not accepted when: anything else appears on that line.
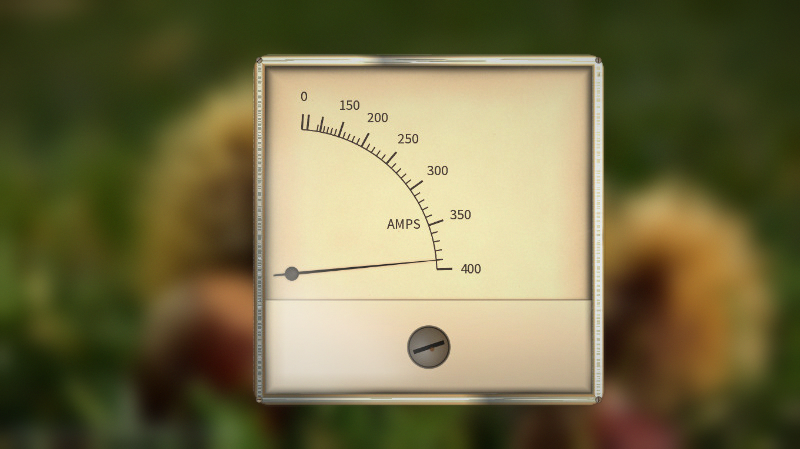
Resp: 390 A
